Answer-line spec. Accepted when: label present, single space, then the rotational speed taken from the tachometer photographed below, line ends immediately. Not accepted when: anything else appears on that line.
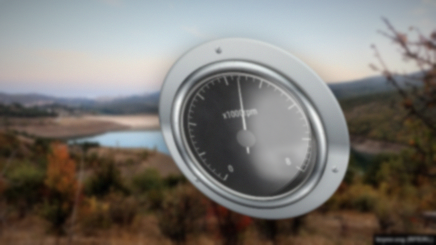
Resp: 4400 rpm
